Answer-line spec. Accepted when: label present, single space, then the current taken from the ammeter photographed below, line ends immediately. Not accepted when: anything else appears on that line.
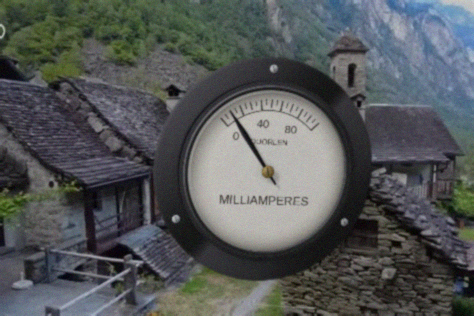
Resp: 10 mA
